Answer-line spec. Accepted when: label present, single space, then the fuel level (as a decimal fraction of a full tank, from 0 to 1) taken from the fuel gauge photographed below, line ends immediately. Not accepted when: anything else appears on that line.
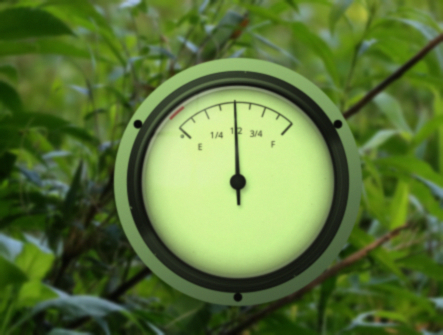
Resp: 0.5
